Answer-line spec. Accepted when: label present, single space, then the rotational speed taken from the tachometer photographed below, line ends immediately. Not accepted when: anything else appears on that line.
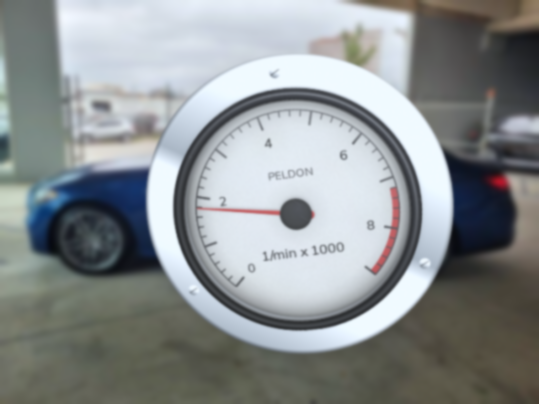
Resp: 1800 rpm
